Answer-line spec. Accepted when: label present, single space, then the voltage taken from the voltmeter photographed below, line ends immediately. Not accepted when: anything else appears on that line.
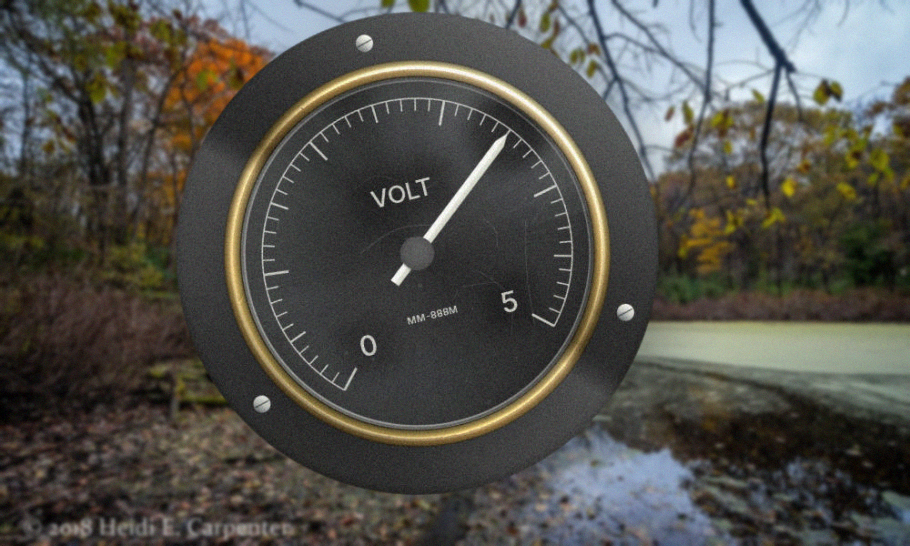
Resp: 3.5 V
